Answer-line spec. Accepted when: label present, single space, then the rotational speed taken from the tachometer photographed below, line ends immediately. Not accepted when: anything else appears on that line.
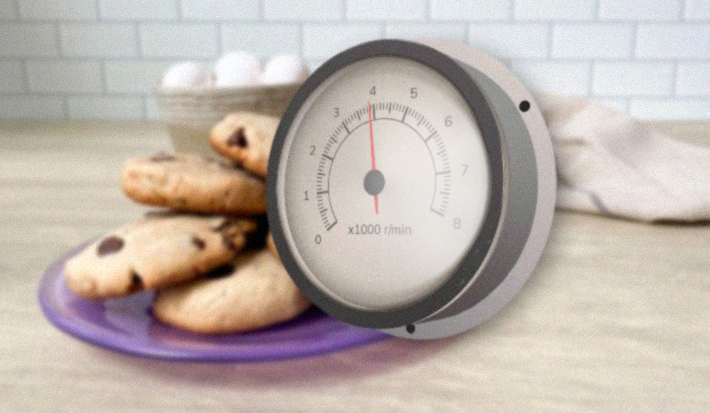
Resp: 4000 rpm
